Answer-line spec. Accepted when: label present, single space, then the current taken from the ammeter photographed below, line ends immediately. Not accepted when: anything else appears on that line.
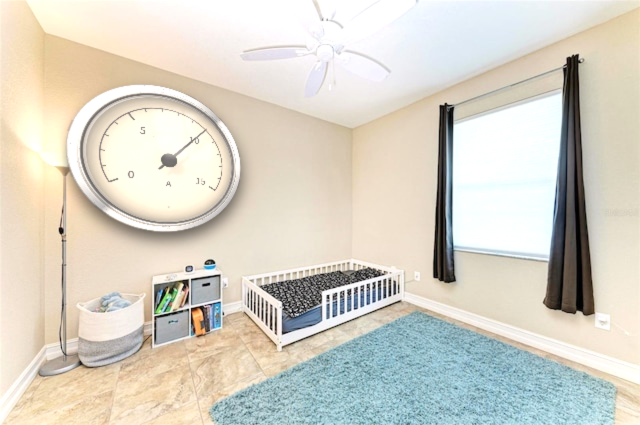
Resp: 10 A
